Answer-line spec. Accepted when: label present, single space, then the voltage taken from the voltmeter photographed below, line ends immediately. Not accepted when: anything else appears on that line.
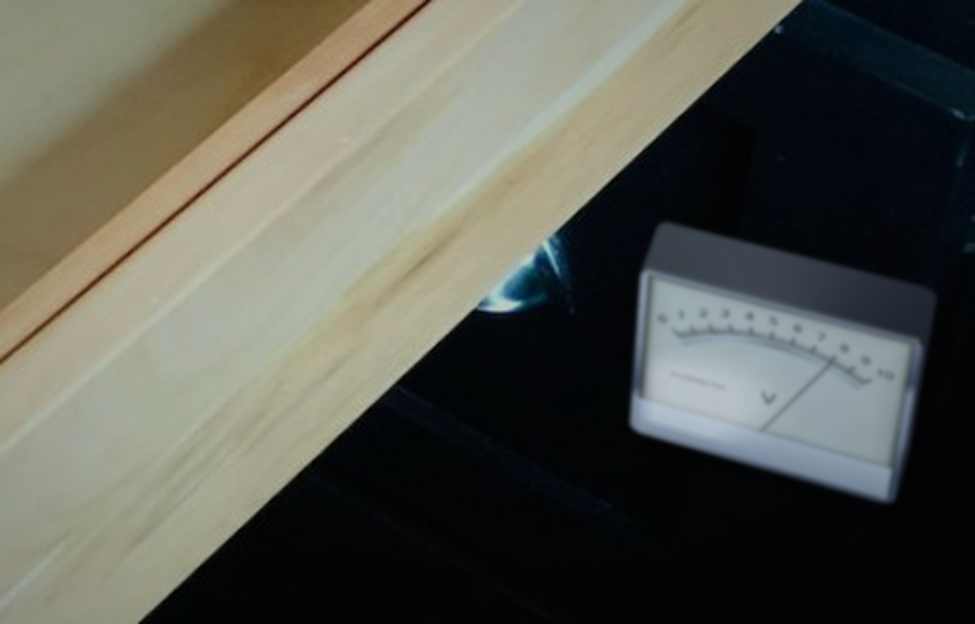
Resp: 8 V
